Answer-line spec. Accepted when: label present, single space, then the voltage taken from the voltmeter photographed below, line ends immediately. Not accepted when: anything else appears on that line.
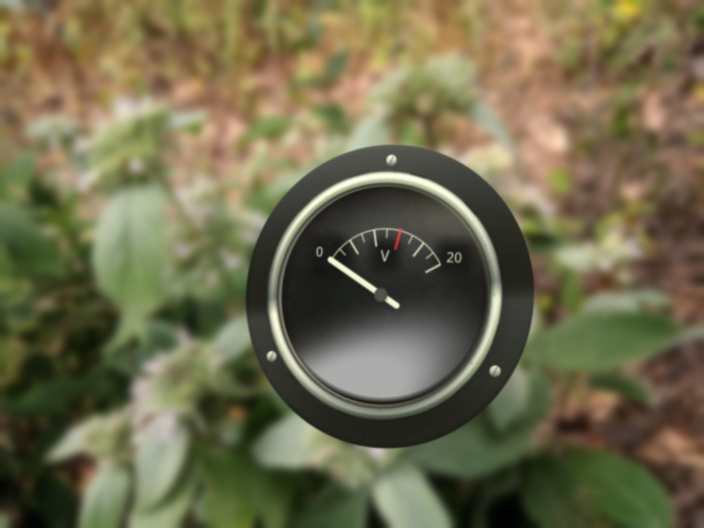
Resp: 0 V
